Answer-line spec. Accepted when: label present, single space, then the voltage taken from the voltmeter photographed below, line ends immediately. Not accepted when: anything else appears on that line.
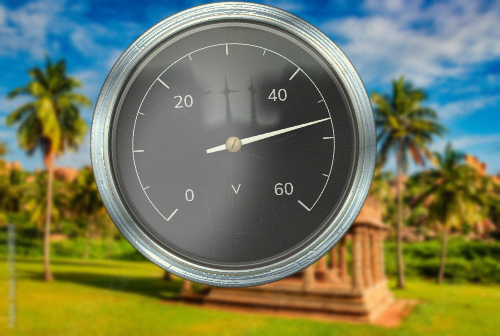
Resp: 47.5 V
